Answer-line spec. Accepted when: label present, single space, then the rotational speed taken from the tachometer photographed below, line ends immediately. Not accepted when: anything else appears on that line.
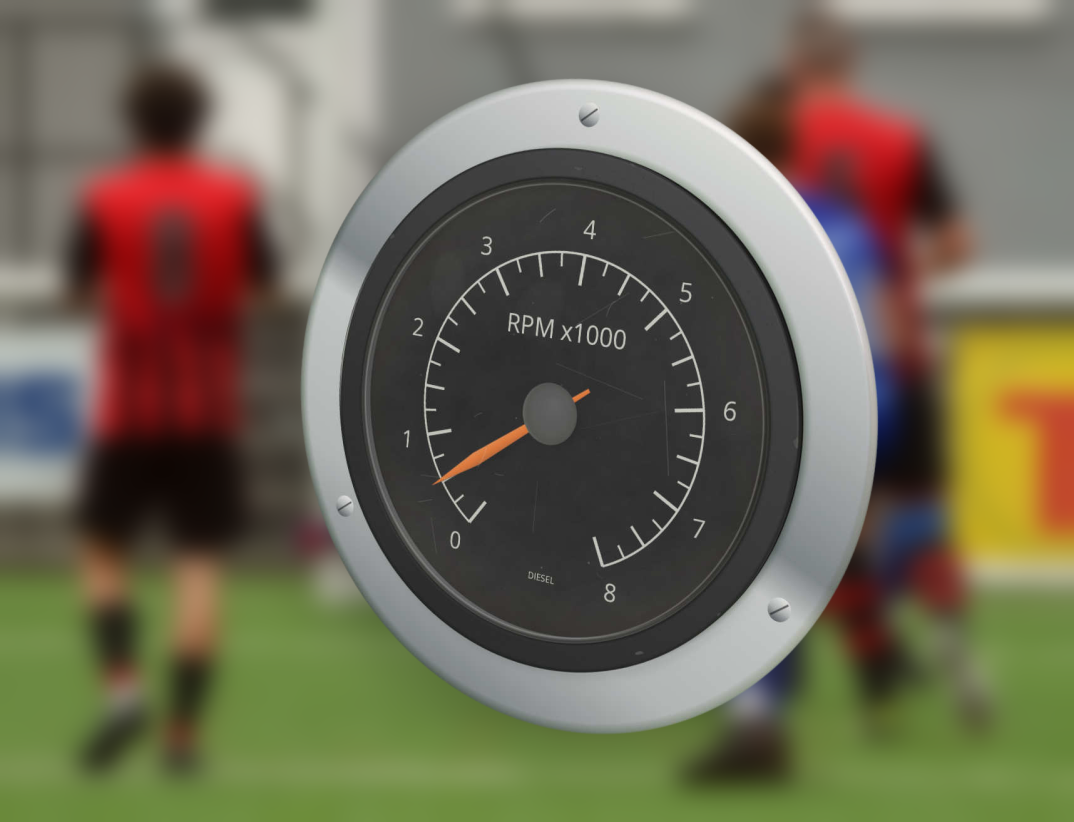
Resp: 500 rpm
